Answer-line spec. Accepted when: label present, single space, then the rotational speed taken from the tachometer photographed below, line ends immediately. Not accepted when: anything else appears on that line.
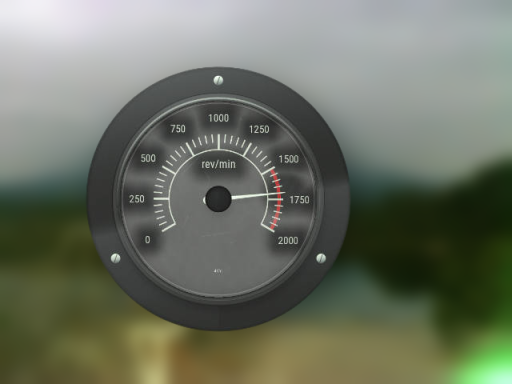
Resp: 1700 rpm
